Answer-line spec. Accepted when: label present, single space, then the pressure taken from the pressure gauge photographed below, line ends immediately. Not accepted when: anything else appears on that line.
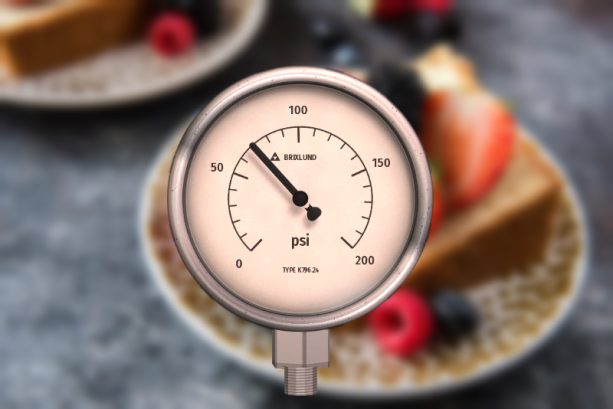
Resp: 70 psi
